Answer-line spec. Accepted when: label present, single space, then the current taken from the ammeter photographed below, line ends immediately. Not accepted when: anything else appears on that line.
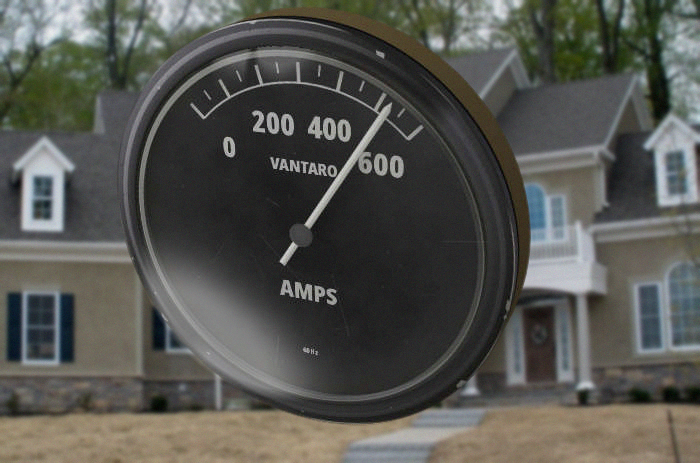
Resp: 525 A
